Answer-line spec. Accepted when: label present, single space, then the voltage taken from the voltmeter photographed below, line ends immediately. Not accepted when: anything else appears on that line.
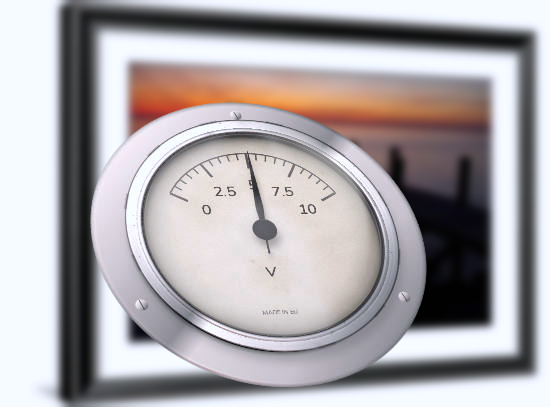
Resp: 5 V
